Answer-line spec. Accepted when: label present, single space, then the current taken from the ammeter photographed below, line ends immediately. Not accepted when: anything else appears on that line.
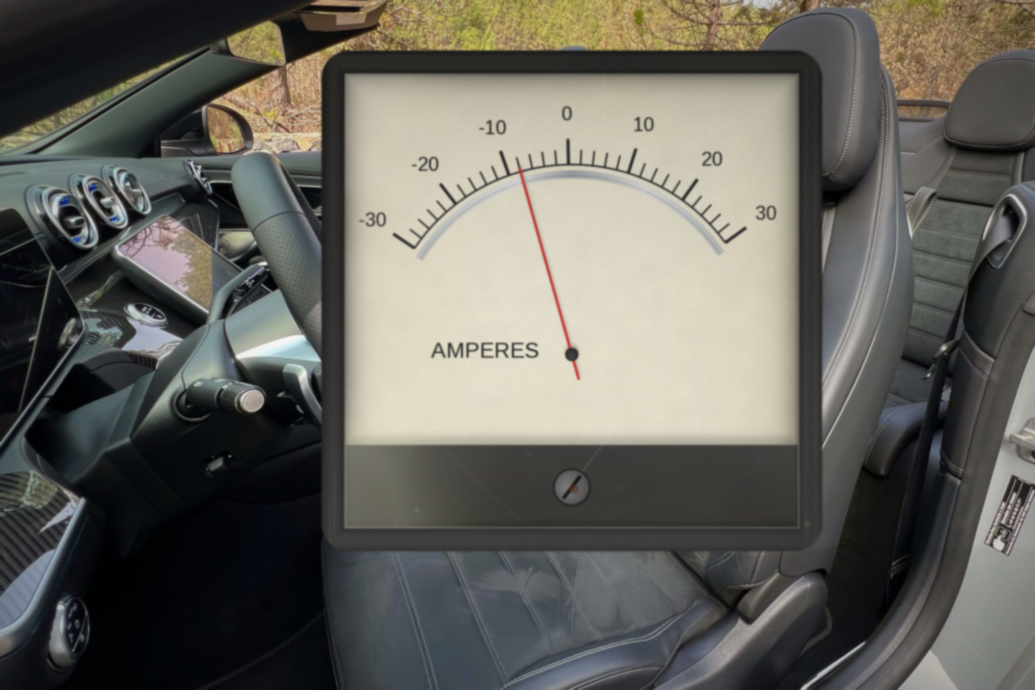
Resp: -8 A
